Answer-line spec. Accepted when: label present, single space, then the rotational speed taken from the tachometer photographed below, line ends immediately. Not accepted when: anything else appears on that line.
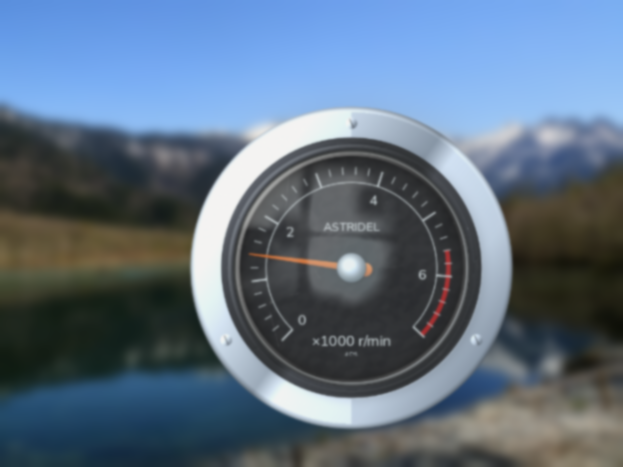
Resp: 1400 rpm
